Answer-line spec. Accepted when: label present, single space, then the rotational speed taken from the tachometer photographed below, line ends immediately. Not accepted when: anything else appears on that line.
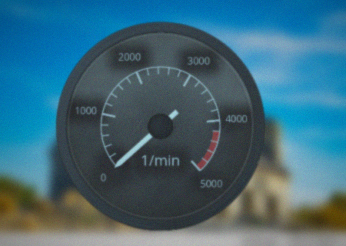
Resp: 0 rpm
